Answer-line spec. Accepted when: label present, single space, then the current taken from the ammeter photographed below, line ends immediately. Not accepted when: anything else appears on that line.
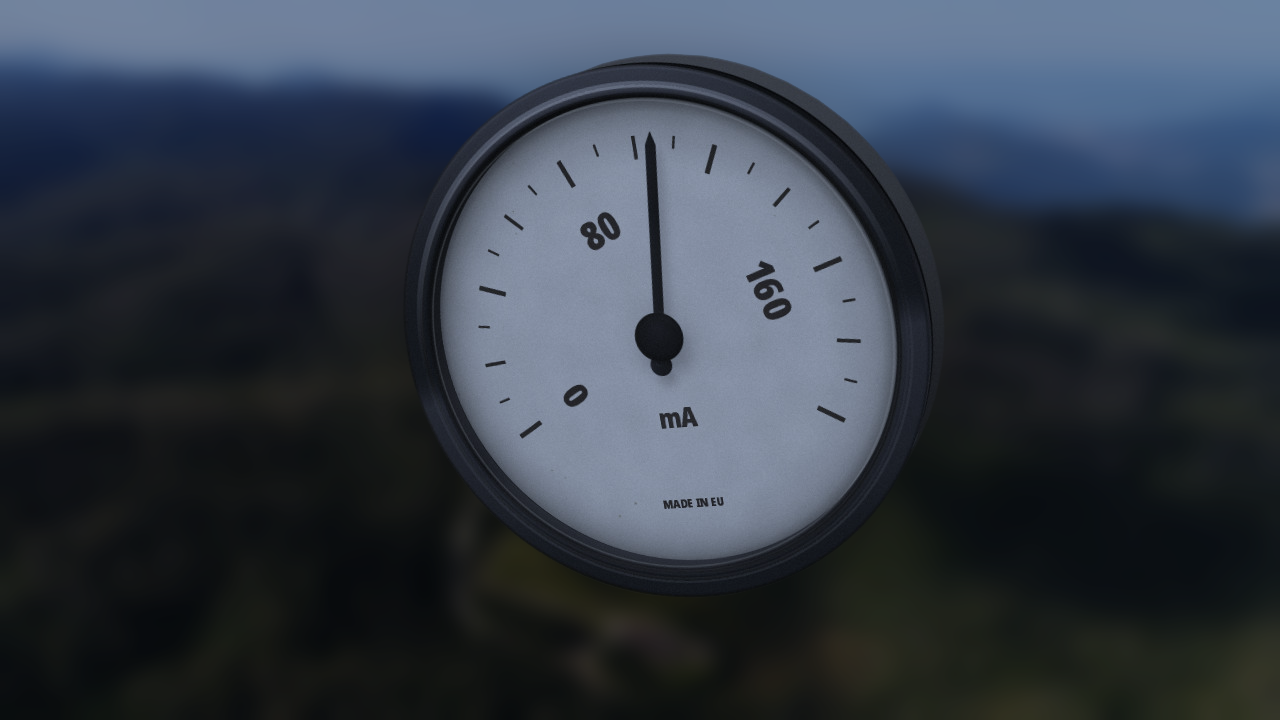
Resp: 105 mA
